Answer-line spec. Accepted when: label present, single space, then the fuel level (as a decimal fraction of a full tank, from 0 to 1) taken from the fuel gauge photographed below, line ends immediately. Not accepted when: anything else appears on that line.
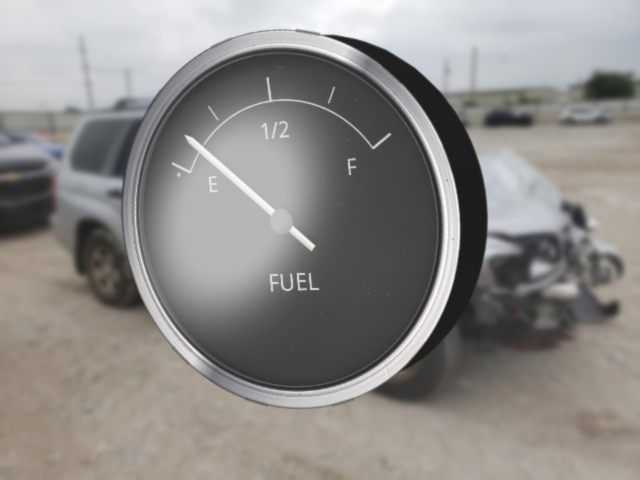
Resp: 0.125
